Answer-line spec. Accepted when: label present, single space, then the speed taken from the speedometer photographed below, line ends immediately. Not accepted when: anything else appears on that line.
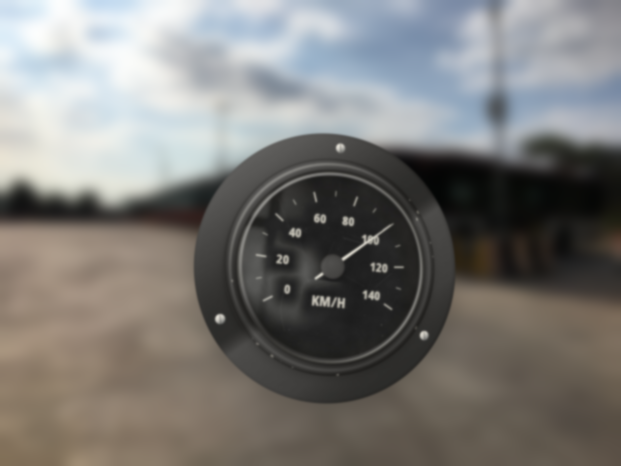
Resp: 100 km/h
